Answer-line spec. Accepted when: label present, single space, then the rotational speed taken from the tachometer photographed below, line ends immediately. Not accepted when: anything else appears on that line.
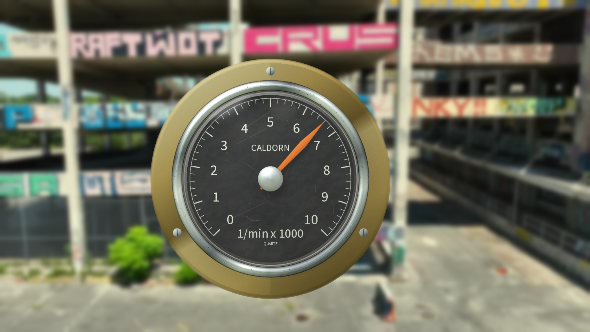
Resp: 6600 rpm
